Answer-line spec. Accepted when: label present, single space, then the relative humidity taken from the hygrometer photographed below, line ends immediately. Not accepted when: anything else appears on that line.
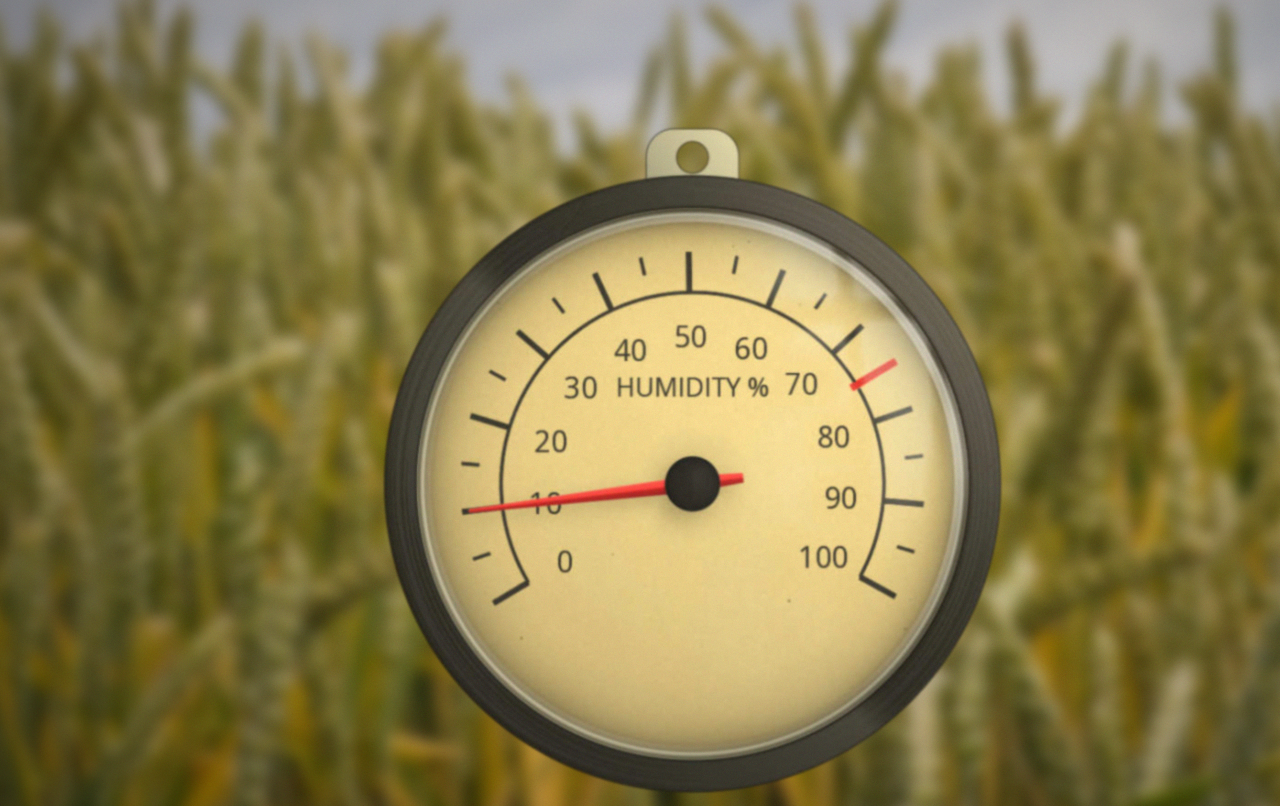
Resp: 10 %
